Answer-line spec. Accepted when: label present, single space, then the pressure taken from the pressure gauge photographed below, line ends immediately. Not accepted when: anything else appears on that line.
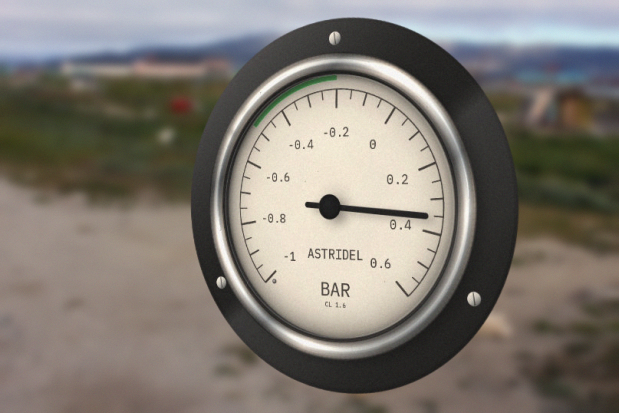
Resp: 0.35 bar
